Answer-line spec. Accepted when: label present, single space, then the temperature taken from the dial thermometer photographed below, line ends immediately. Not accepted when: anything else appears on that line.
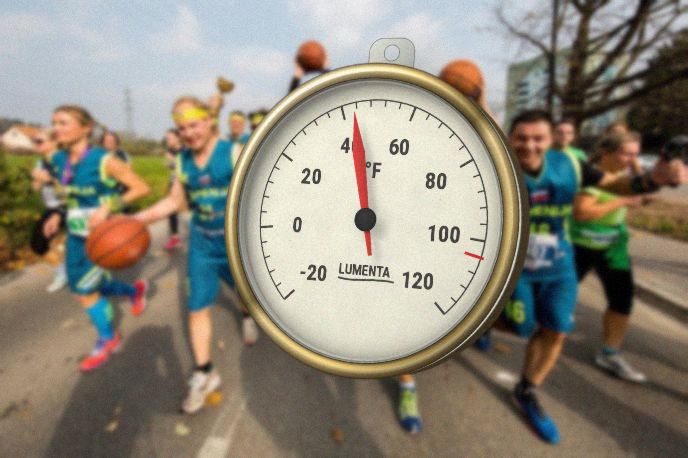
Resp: 44 °F
